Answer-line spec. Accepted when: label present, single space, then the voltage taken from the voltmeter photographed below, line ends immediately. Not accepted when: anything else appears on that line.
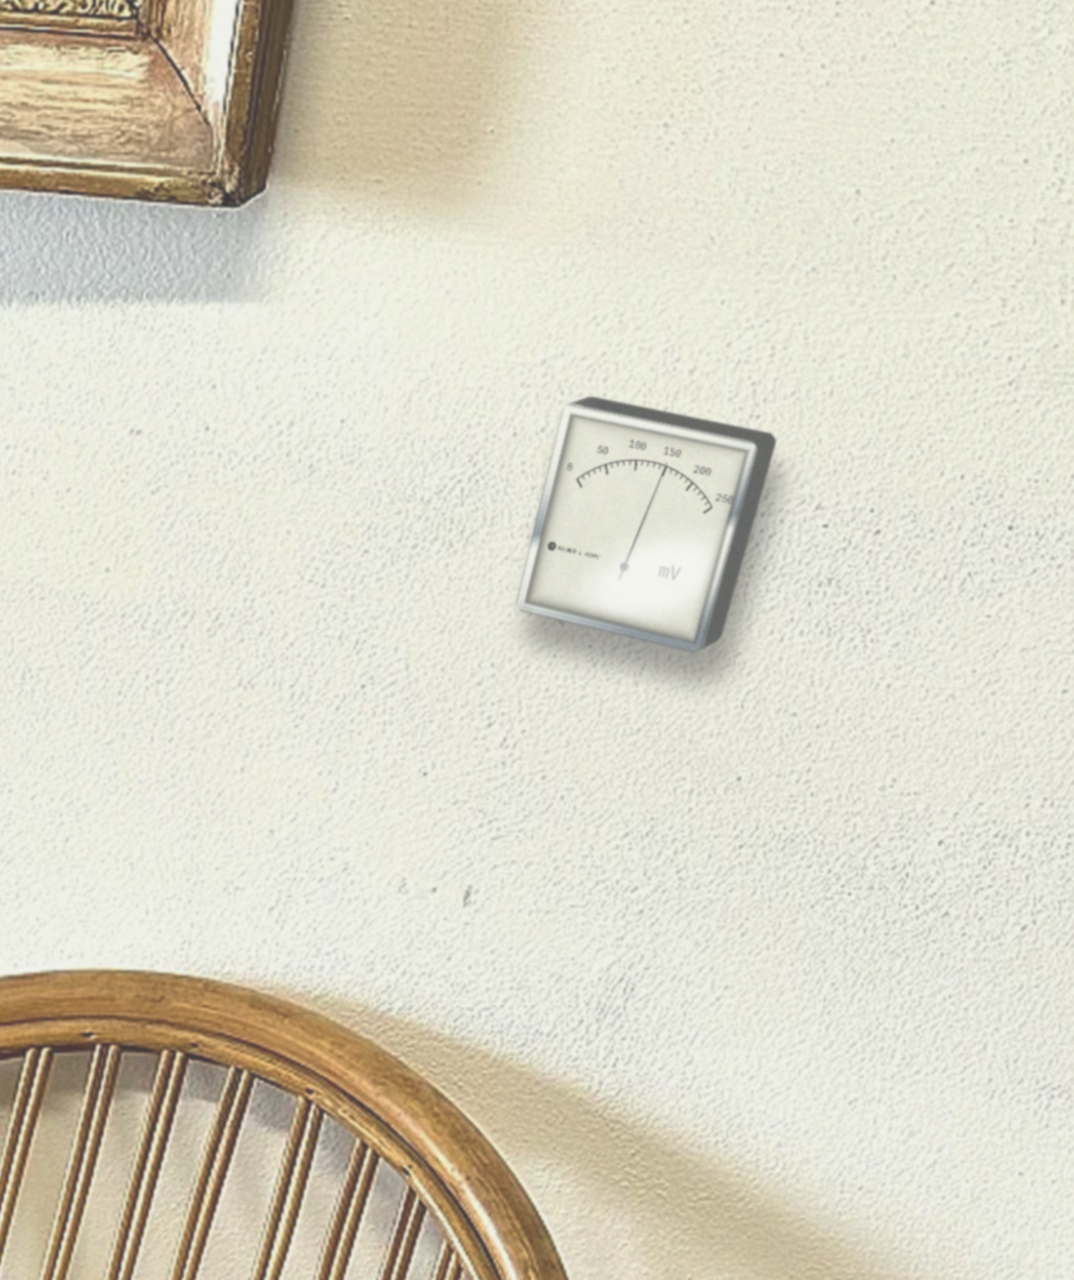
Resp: 150 mV
